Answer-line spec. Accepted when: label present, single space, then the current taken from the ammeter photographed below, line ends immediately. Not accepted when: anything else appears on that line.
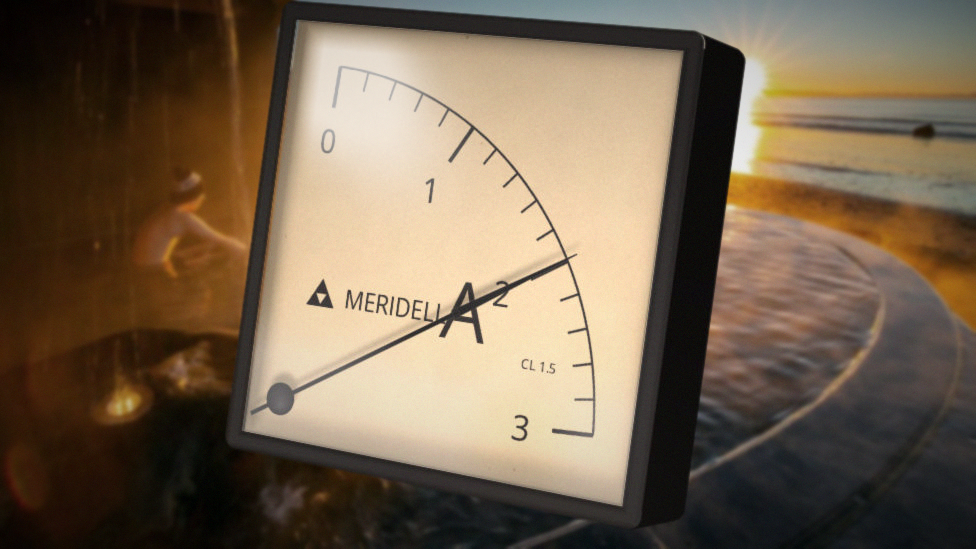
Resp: 2 A
